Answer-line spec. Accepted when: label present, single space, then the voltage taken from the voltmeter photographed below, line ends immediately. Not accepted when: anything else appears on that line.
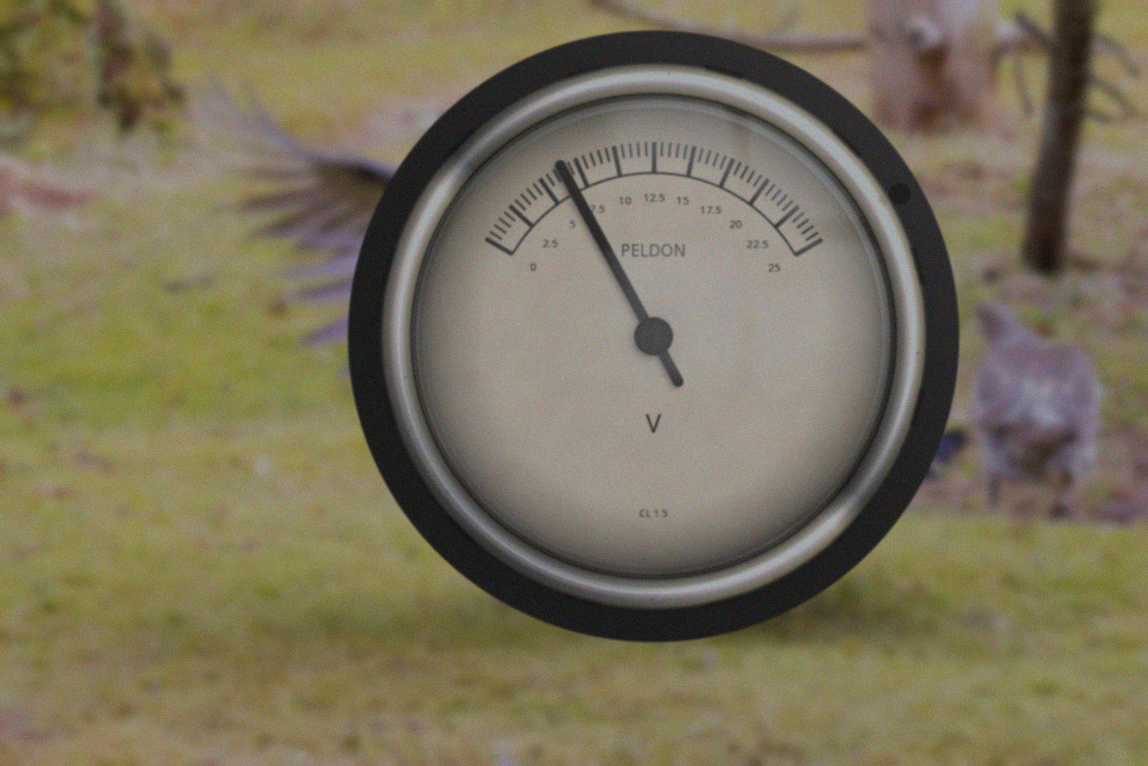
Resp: 6.5 V
